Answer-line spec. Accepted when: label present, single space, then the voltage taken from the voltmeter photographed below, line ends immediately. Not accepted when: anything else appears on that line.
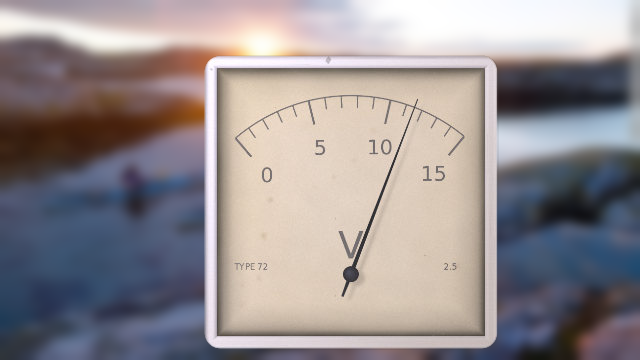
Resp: 11.5 V
